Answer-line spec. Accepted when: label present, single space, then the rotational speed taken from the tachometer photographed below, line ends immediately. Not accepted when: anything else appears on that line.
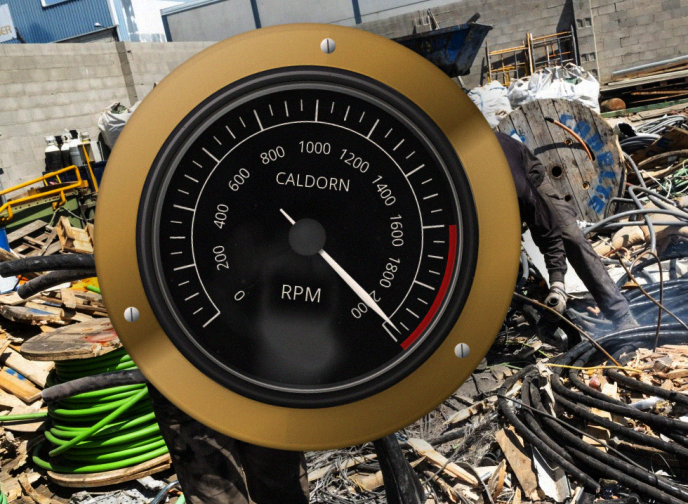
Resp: 1975 rpm
